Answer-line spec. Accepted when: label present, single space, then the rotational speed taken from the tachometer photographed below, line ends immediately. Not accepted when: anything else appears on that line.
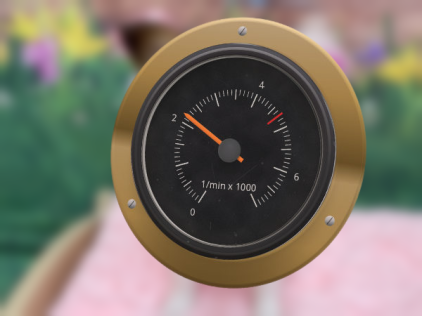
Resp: 2200 rpm
